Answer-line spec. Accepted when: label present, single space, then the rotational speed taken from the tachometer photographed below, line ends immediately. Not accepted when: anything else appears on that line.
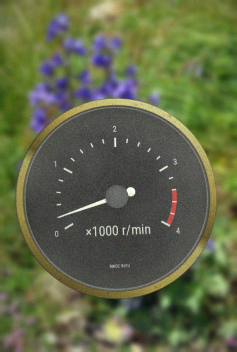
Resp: 200 rpm
